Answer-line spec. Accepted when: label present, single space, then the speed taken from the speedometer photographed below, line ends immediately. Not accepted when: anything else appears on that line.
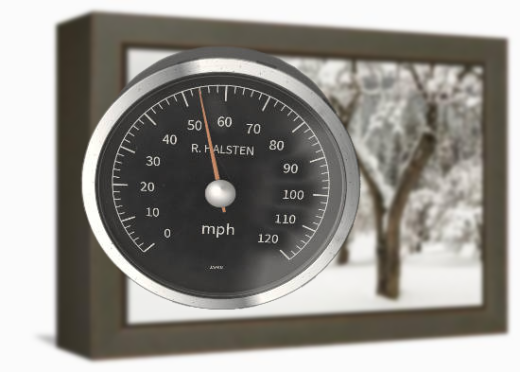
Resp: 54 mph
